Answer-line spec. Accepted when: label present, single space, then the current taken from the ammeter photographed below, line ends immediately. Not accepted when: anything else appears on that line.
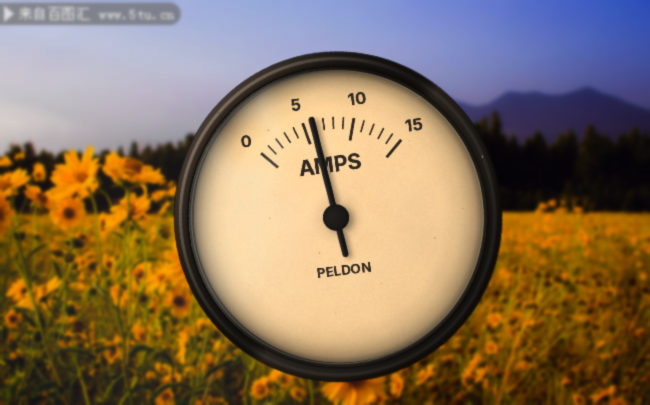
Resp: 6 A
